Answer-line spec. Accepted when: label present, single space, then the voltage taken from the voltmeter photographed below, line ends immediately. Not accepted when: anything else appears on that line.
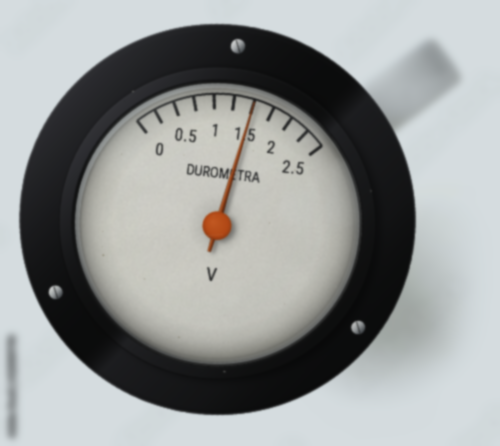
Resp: 1.5 V
